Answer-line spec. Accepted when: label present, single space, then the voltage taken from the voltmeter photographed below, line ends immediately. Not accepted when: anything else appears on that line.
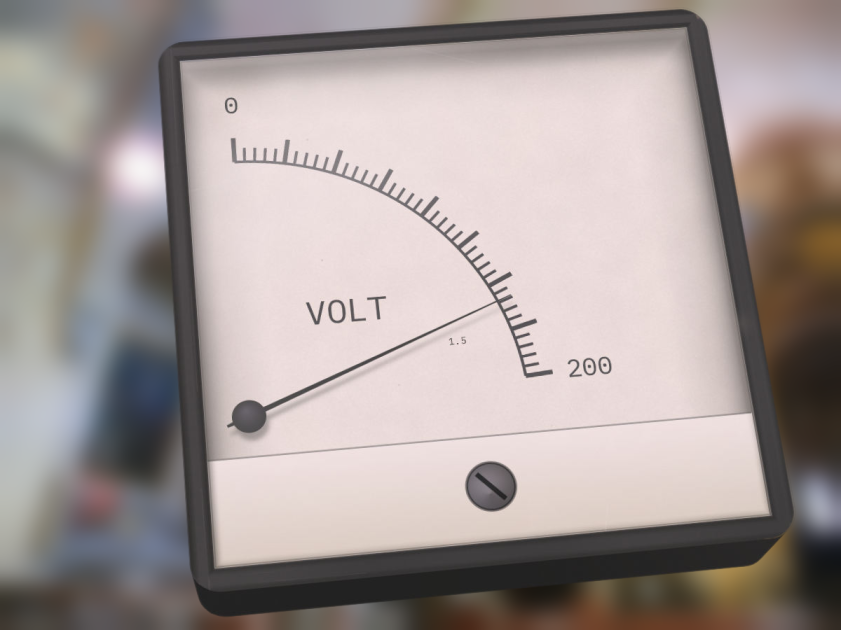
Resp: 160 V
